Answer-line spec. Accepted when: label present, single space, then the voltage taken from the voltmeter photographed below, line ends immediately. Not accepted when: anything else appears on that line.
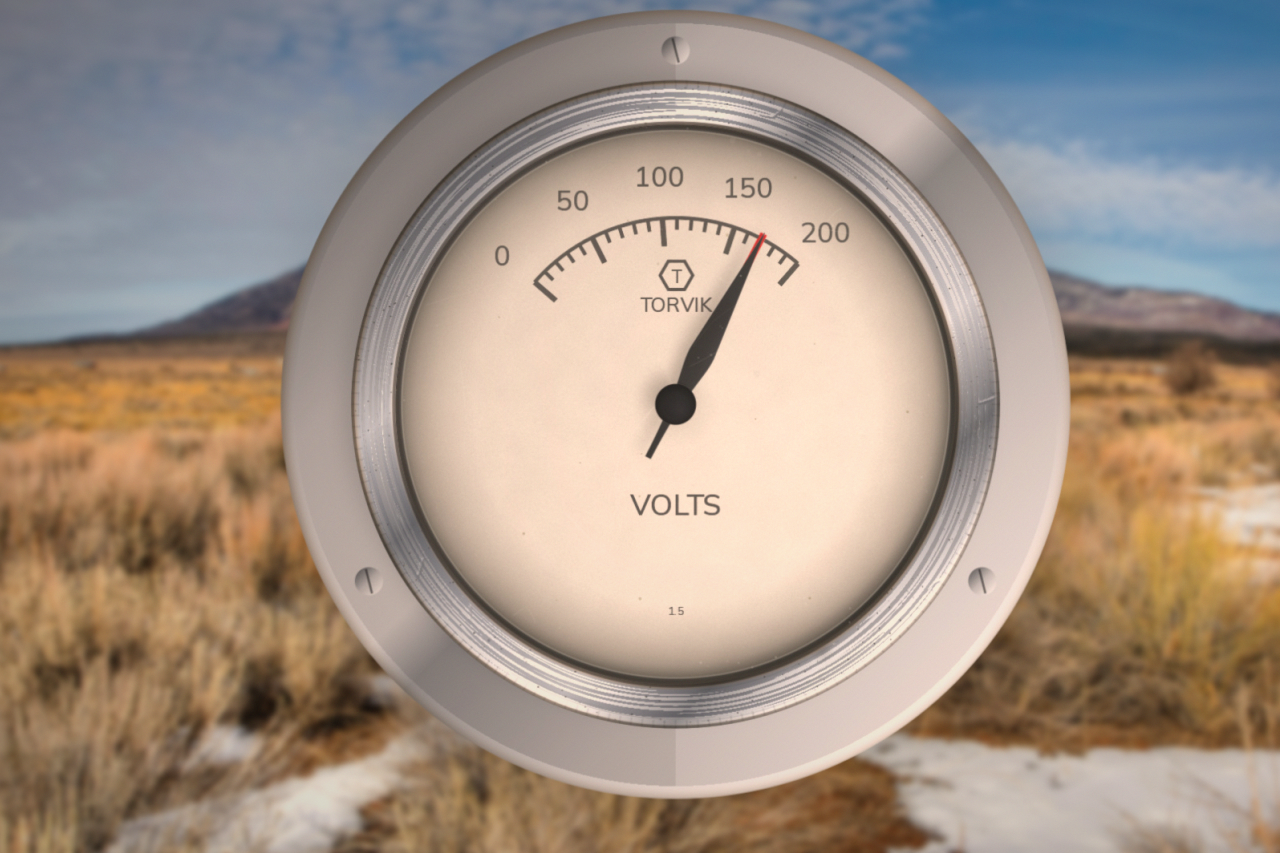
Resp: 170 V
